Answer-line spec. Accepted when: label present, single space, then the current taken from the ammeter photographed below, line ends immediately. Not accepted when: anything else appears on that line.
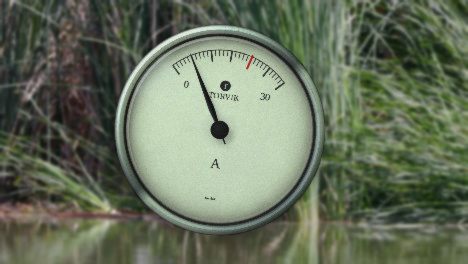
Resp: 5 A
